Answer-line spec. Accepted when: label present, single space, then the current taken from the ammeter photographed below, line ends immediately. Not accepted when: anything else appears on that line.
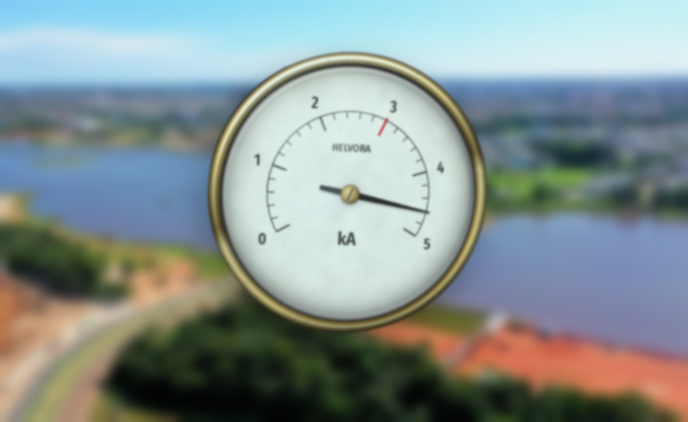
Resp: 4.6 kA
